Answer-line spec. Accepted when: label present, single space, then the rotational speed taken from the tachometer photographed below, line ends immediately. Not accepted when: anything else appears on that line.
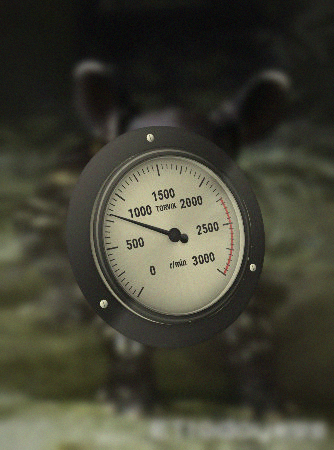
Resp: 800 rpm
